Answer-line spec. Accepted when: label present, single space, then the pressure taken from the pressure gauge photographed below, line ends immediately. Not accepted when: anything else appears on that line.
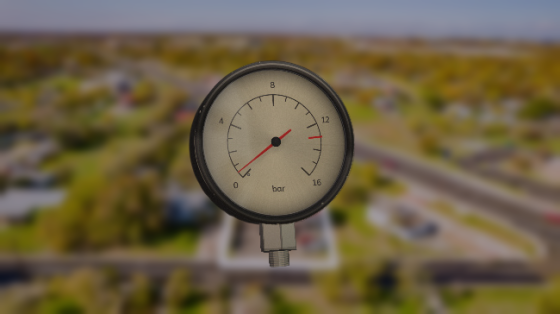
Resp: 0.5 bar
